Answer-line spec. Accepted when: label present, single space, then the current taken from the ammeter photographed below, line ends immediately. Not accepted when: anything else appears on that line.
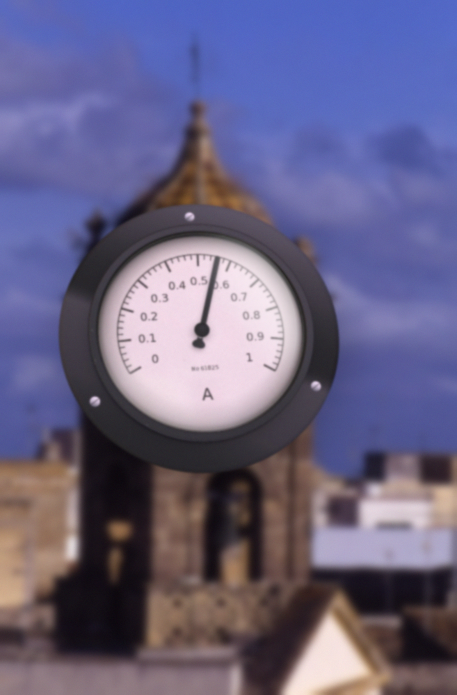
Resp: 0.56 A
